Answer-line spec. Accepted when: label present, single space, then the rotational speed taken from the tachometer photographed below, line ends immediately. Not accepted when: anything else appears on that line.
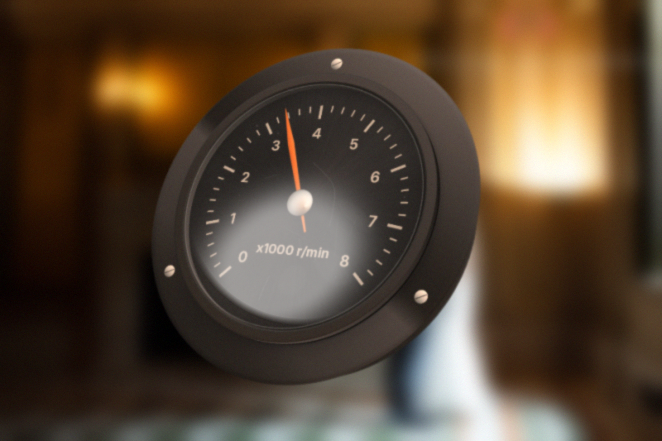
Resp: 3400 rpm
